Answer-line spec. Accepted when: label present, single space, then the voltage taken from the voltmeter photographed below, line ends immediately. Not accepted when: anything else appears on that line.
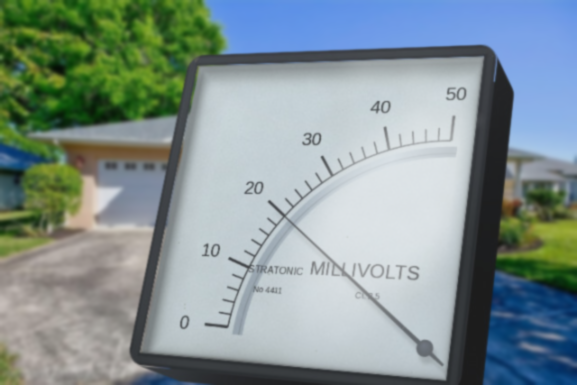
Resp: 20 mV
